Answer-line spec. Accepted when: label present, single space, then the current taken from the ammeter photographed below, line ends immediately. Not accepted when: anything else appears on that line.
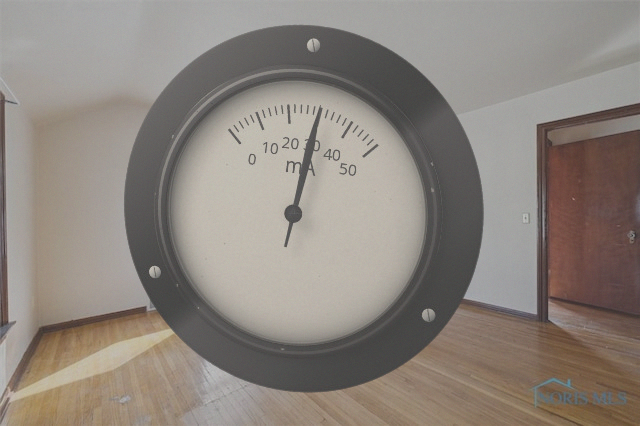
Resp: 30 mA
